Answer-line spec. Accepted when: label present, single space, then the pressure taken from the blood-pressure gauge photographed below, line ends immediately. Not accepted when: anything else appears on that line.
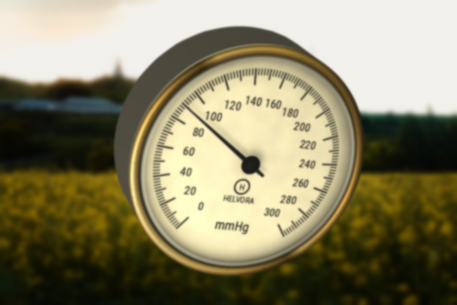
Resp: 90 mmHg
